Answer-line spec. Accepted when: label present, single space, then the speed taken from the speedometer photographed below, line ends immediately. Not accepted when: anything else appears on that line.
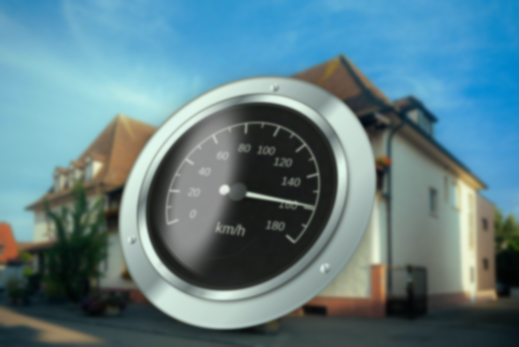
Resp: 160 km/h
